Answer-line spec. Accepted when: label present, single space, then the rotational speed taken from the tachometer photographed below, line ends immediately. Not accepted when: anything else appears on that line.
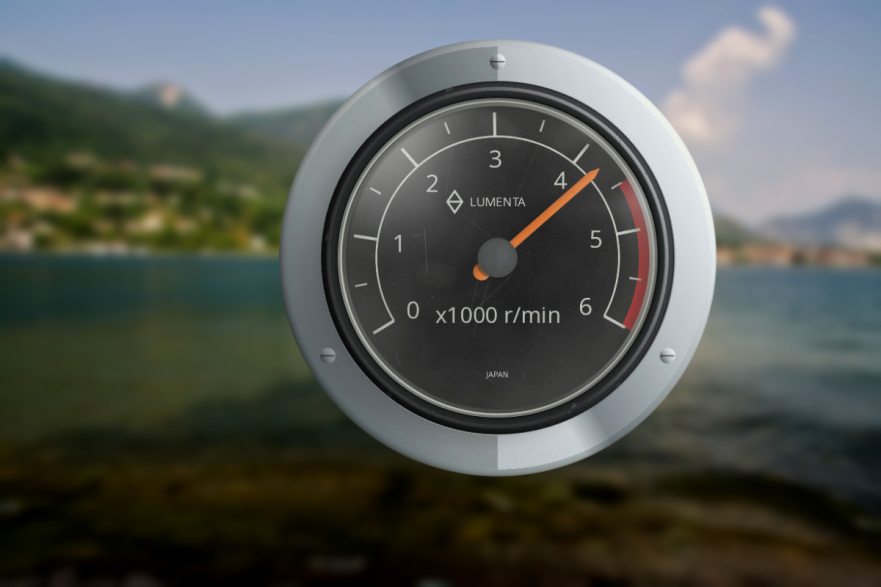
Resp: 4250 rpm
